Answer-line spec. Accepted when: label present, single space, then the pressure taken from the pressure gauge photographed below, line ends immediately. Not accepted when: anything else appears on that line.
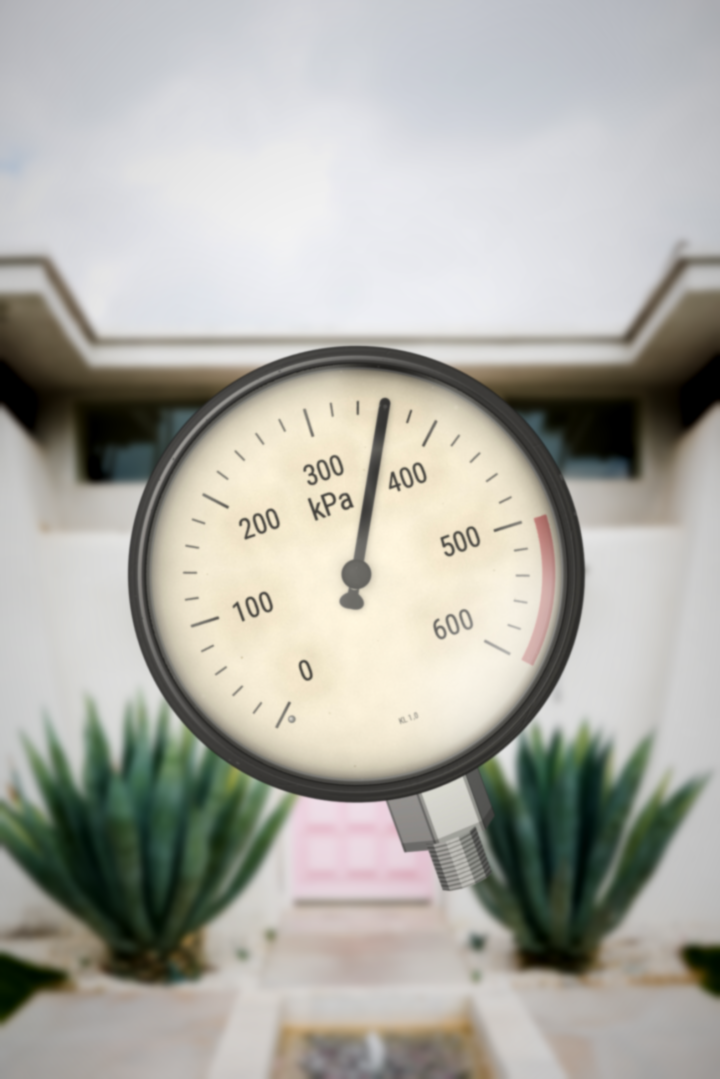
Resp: 360 kPa
